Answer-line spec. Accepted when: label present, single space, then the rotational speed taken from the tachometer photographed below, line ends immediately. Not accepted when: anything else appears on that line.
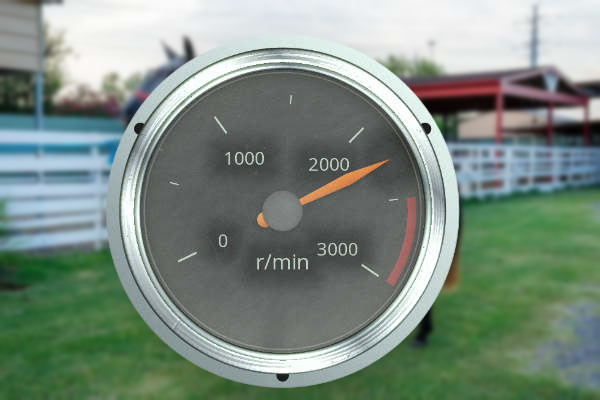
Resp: 2250 rpm
